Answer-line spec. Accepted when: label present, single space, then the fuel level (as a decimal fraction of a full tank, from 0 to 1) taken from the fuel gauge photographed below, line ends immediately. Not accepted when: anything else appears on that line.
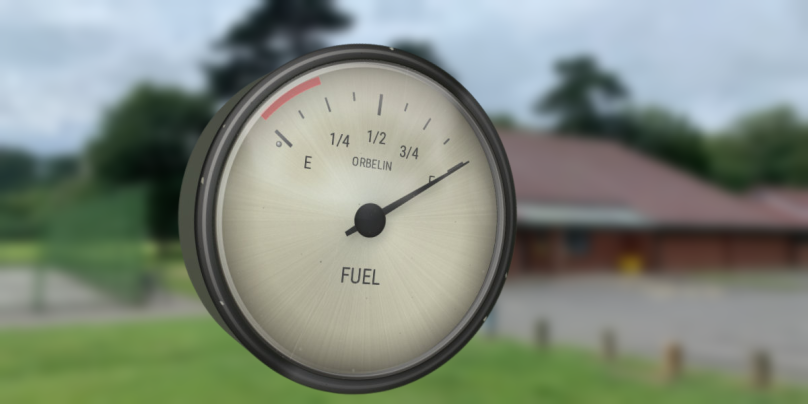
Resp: 1
